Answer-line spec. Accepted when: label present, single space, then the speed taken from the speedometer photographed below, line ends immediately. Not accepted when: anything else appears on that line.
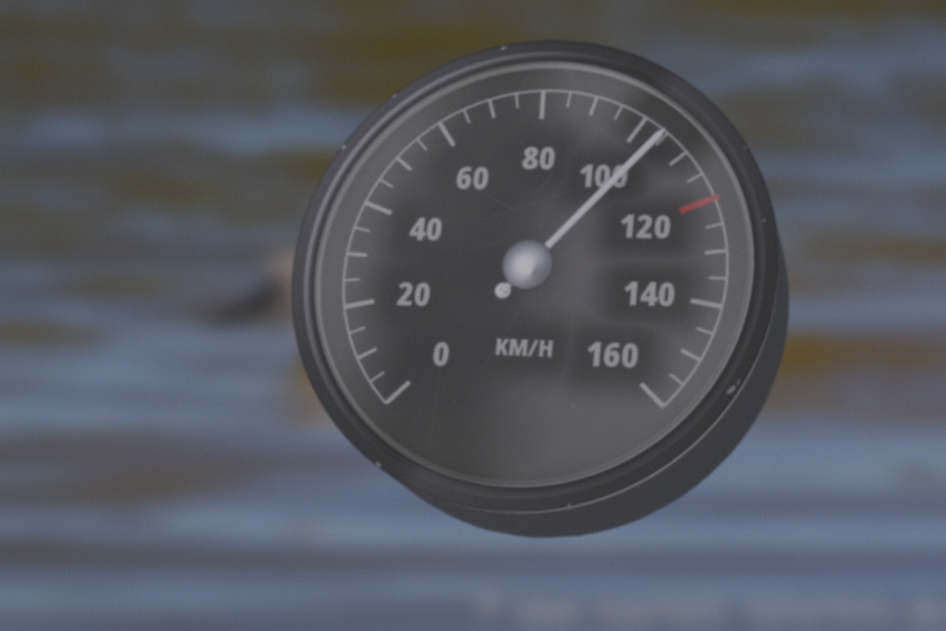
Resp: 105 km/h
